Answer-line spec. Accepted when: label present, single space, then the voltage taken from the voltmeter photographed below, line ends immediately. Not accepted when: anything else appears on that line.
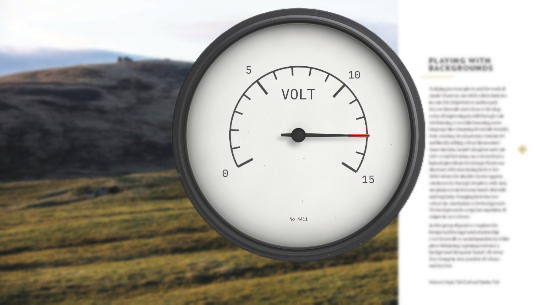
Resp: 13 V
